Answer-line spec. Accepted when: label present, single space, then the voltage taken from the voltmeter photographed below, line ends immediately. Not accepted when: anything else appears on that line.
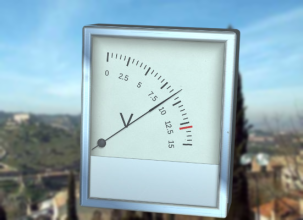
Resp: 9 V
